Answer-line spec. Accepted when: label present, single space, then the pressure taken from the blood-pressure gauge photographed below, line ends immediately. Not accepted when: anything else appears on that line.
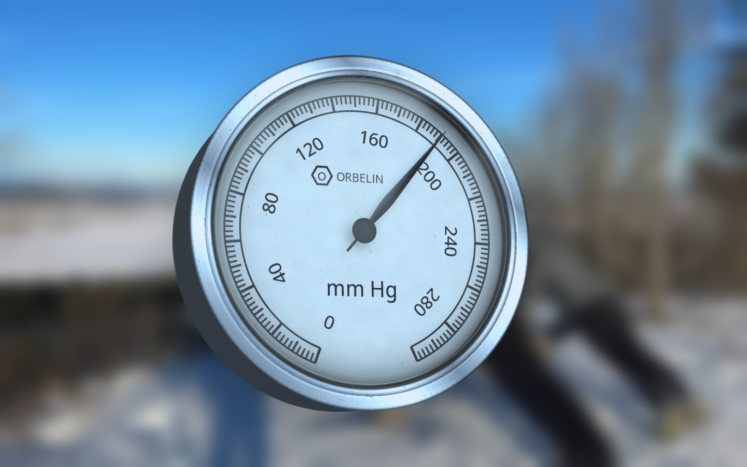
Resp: 190 mmHg
